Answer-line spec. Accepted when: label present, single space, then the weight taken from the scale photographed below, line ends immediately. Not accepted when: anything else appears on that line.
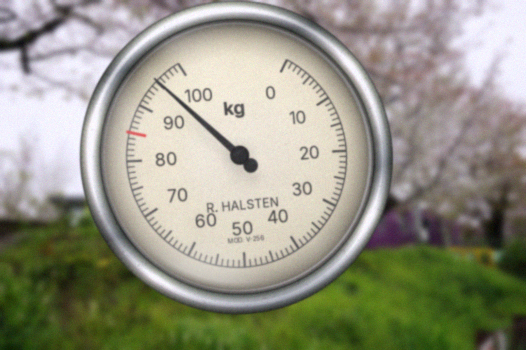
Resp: 95 kg
